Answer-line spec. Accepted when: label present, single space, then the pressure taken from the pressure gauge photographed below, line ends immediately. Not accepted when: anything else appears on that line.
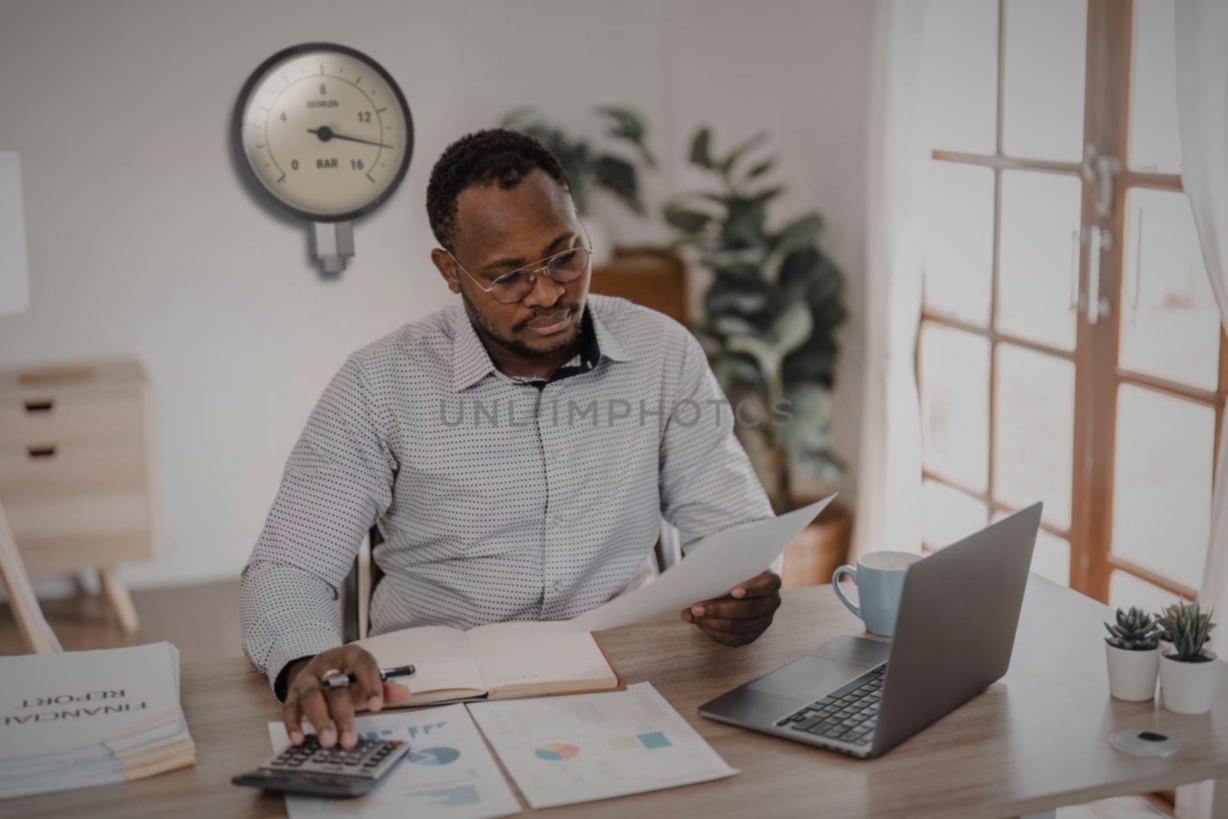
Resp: 14 bar
